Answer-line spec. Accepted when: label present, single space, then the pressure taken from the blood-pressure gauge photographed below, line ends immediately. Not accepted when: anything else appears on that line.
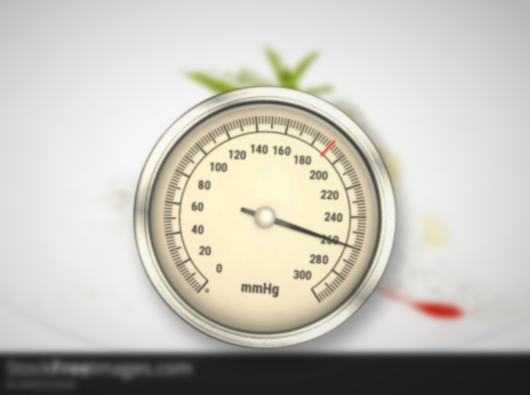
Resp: 260 mmHg
